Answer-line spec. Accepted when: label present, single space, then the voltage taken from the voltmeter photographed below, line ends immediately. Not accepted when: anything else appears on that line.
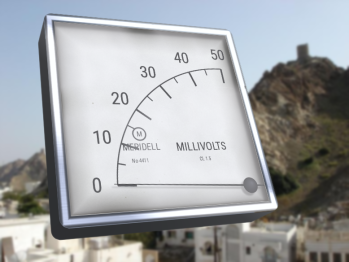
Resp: 0 mV
